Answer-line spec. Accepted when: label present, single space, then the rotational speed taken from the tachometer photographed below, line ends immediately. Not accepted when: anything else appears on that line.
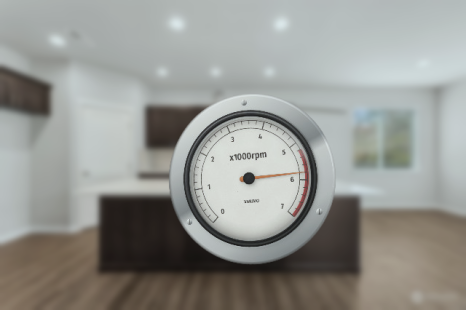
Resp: 5800 rpm
